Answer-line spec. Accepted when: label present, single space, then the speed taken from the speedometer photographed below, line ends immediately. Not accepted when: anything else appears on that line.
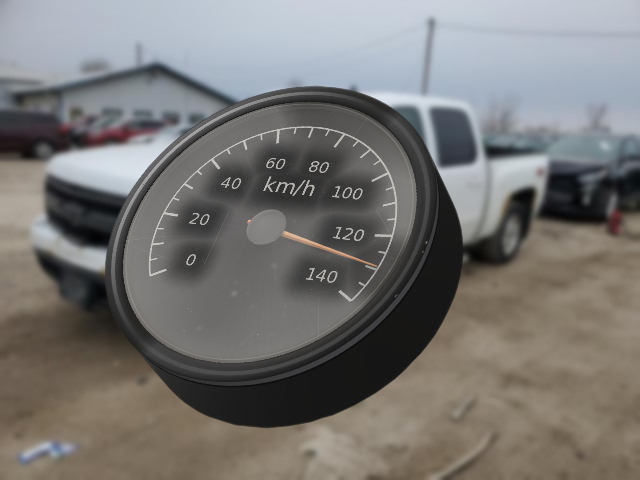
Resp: 130 km/h
